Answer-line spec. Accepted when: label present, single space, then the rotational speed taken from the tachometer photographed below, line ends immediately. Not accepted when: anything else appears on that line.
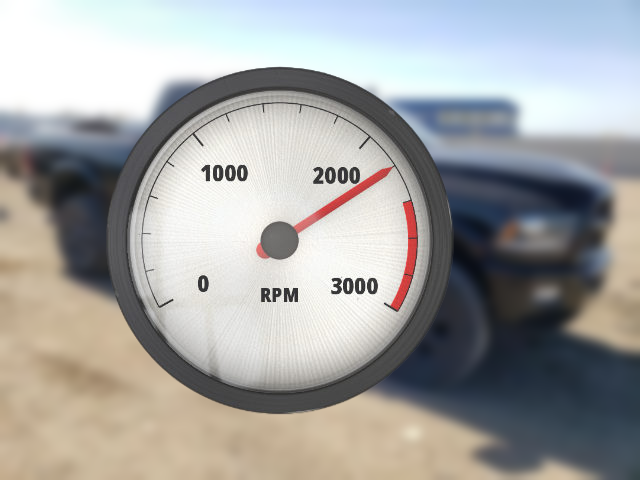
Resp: 2200 rpm
